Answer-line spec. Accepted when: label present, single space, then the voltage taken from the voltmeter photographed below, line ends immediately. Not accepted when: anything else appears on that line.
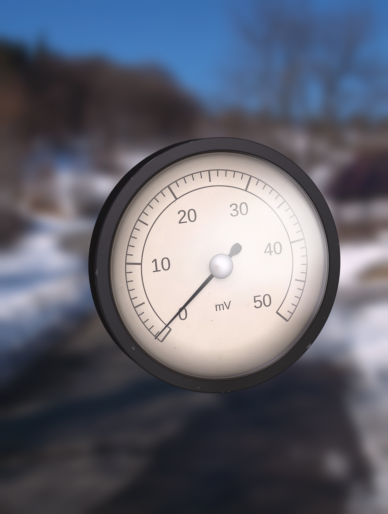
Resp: 1 mV
